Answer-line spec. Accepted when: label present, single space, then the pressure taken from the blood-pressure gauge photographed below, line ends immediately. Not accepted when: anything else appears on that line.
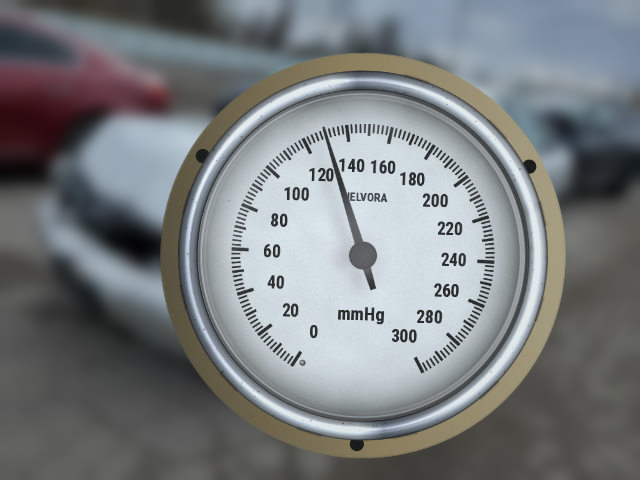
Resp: 130 mmHg
